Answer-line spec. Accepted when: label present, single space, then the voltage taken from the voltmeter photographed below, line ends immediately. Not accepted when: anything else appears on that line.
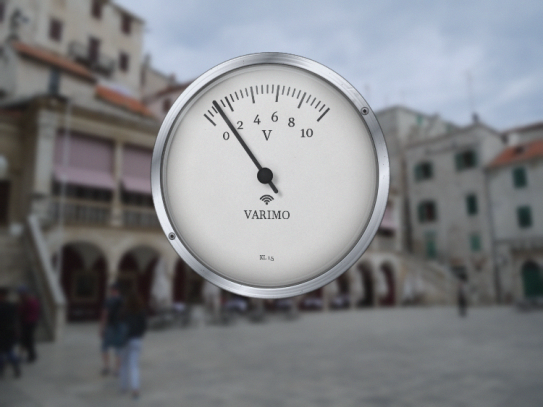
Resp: 1.2 V
